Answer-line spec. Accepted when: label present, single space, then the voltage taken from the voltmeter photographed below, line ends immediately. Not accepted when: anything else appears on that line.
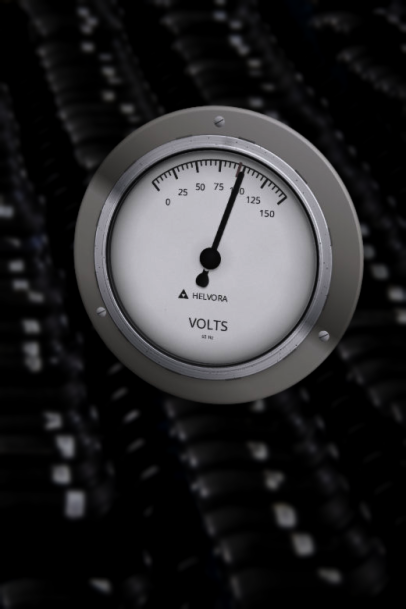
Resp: 100 V
